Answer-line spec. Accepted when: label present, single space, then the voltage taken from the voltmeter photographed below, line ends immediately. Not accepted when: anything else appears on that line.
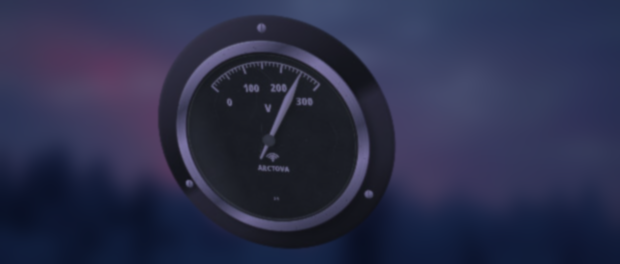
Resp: 250 V
